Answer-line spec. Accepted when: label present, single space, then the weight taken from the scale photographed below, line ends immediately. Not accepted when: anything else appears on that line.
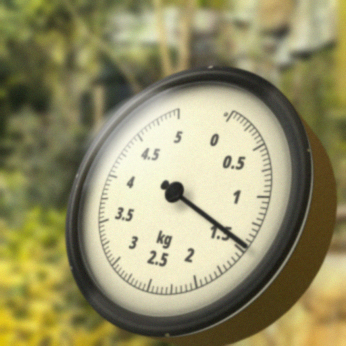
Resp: 1.45 kg
